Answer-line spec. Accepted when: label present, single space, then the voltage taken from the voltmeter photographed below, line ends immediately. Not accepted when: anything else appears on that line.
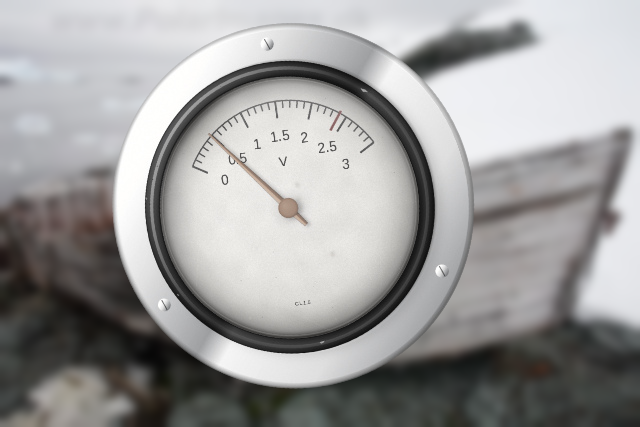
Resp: 0.5 V
